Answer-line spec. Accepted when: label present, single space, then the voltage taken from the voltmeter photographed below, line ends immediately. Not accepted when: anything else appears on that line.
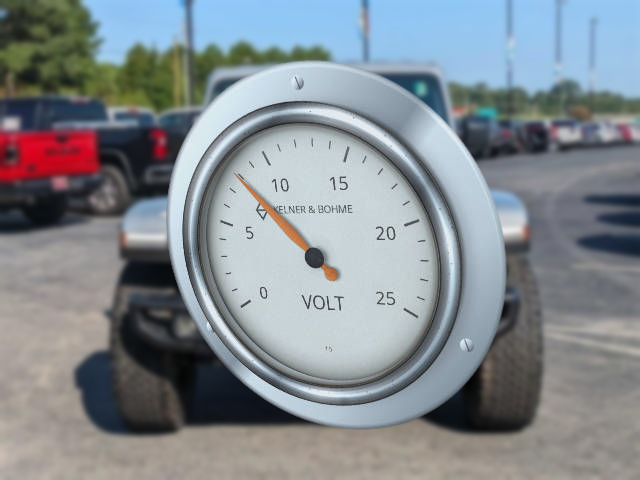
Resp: 8 V
